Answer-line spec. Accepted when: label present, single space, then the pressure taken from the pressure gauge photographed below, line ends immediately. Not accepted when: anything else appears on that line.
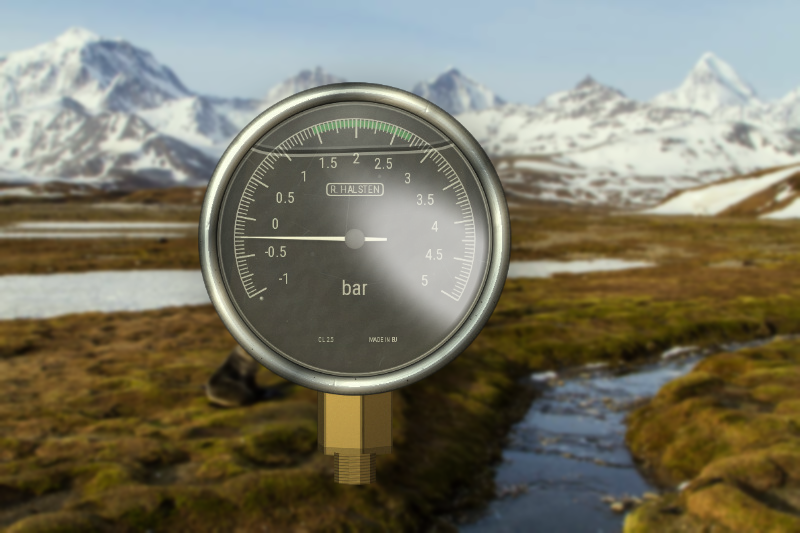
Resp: -0.25 bar
